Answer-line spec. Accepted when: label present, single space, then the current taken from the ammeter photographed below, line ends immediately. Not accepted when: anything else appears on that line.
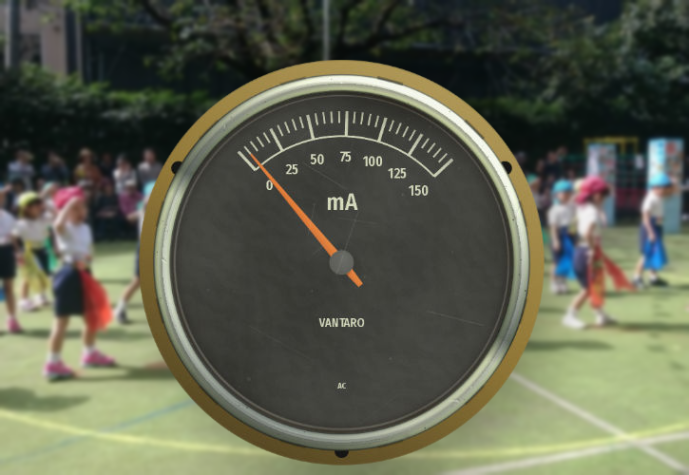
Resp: 5 mA
